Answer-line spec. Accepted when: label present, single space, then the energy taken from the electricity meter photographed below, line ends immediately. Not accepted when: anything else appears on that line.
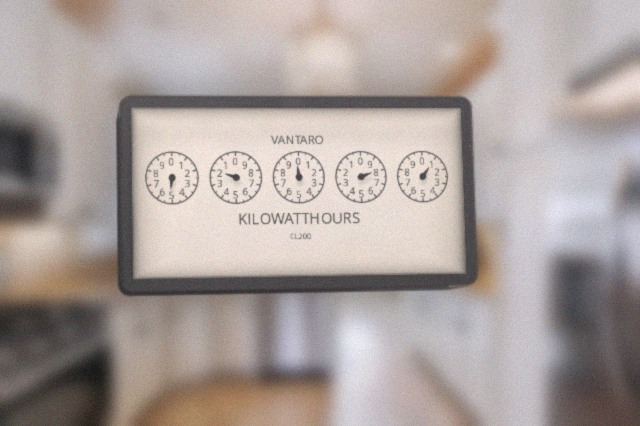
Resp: 51981 kWh
